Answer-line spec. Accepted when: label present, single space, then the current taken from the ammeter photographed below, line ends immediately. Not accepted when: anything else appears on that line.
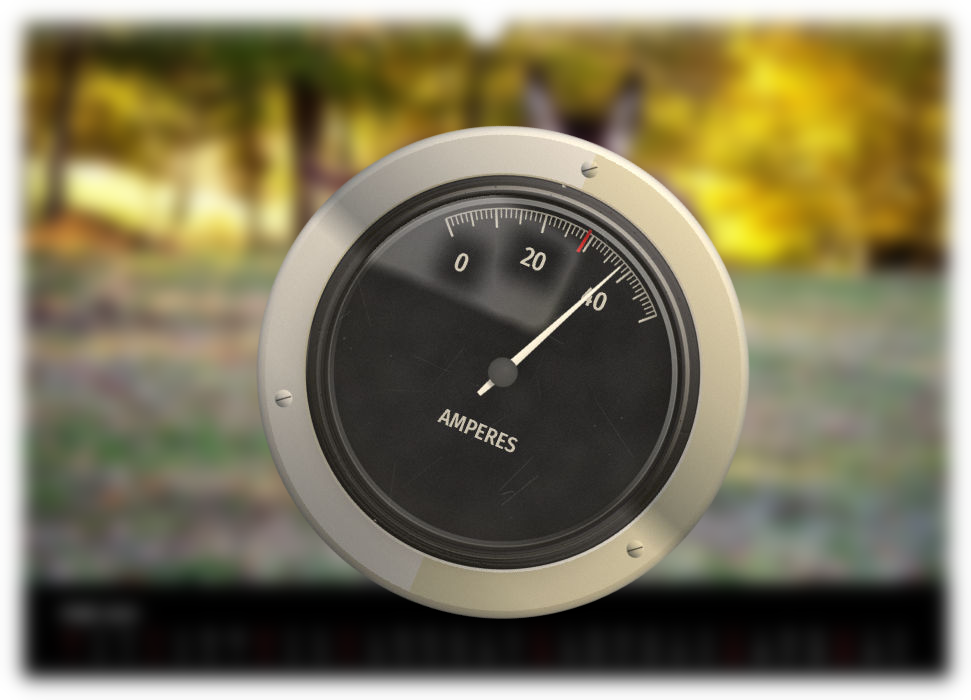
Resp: 38 A
